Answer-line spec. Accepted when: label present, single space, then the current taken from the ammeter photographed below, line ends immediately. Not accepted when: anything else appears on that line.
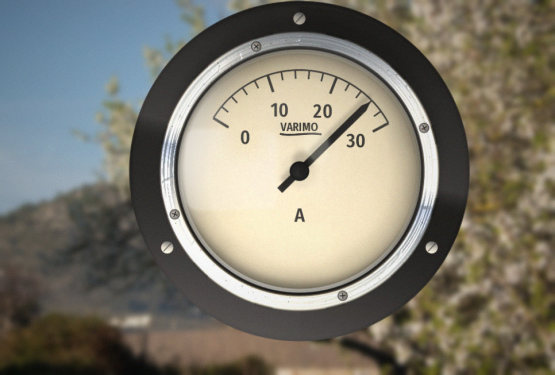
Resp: 26 A
